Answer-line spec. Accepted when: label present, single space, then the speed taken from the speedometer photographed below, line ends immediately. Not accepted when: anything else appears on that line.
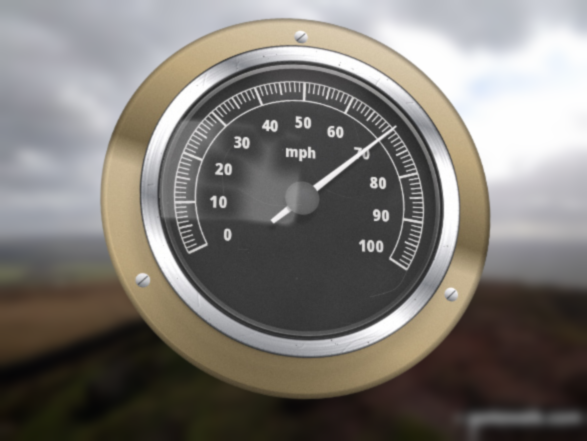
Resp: 70 mph
